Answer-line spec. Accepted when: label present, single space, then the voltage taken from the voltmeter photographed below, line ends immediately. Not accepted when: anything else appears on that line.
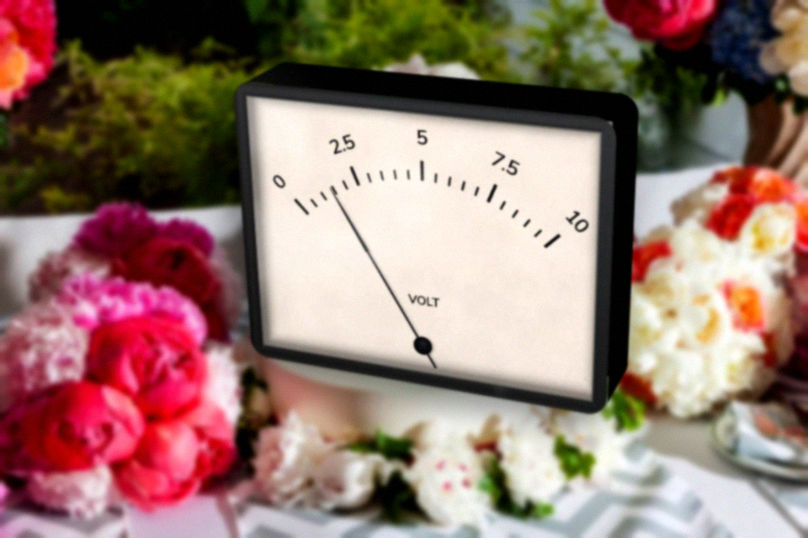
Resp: 1.5 V
